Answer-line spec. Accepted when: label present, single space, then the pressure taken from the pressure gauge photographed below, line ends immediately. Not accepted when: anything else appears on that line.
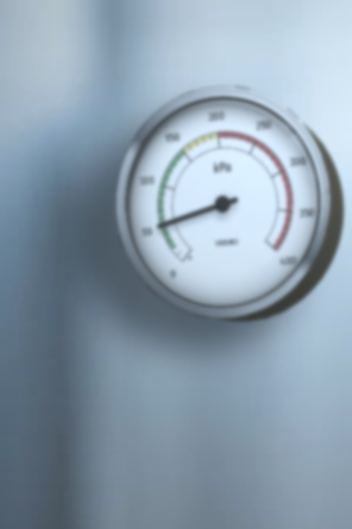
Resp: 50 kPa
